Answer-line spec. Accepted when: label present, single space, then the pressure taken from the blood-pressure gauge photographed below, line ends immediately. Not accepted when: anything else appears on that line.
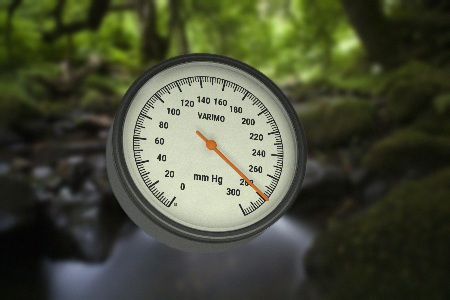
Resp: 280 mmHg
